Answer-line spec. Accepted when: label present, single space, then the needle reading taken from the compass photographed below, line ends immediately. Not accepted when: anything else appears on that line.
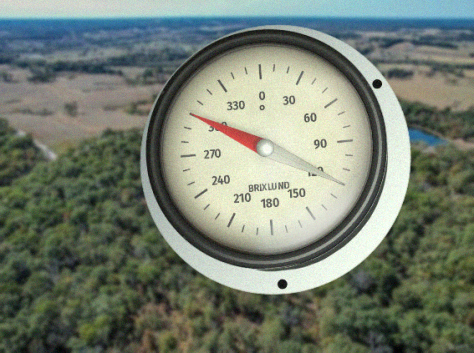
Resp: 300 °
